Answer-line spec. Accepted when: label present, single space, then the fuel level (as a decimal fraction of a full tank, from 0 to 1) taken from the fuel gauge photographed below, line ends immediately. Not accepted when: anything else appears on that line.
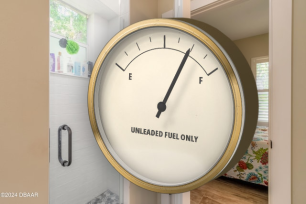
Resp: 0.75
